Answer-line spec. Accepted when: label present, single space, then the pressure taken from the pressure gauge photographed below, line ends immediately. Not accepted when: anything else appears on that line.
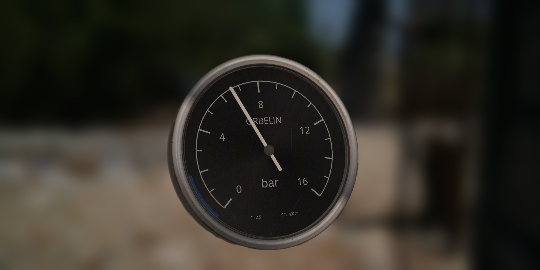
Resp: 6.5 bar
